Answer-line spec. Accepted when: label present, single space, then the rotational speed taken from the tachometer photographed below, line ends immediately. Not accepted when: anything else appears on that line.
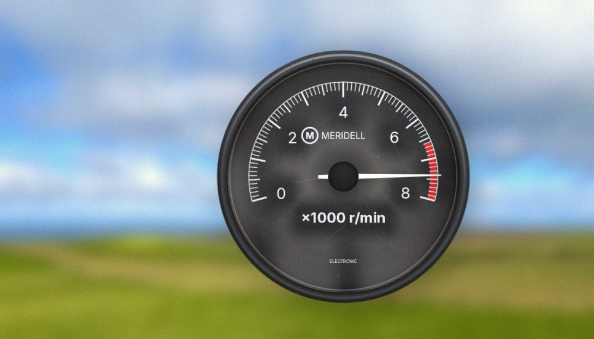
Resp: 7400 rpm
